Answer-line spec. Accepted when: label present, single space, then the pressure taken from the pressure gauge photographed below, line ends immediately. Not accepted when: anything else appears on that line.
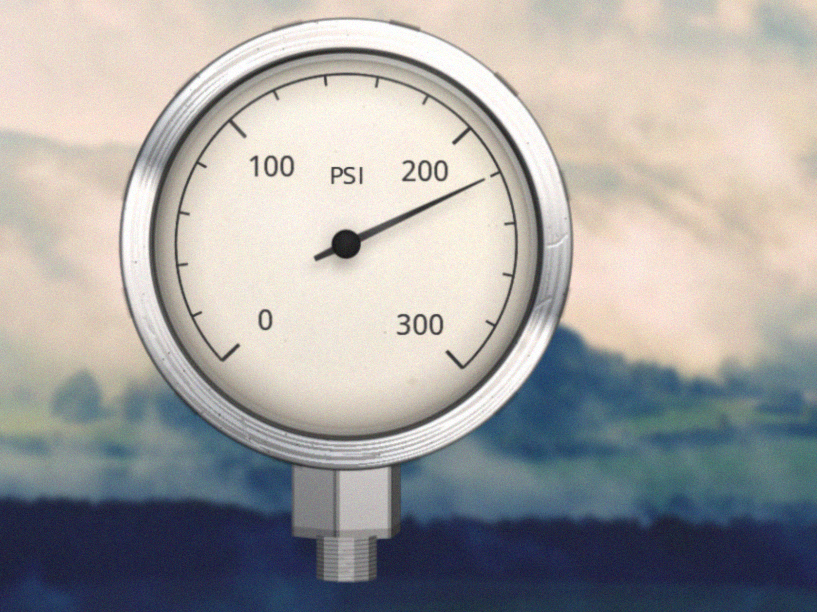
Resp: 220 psi
